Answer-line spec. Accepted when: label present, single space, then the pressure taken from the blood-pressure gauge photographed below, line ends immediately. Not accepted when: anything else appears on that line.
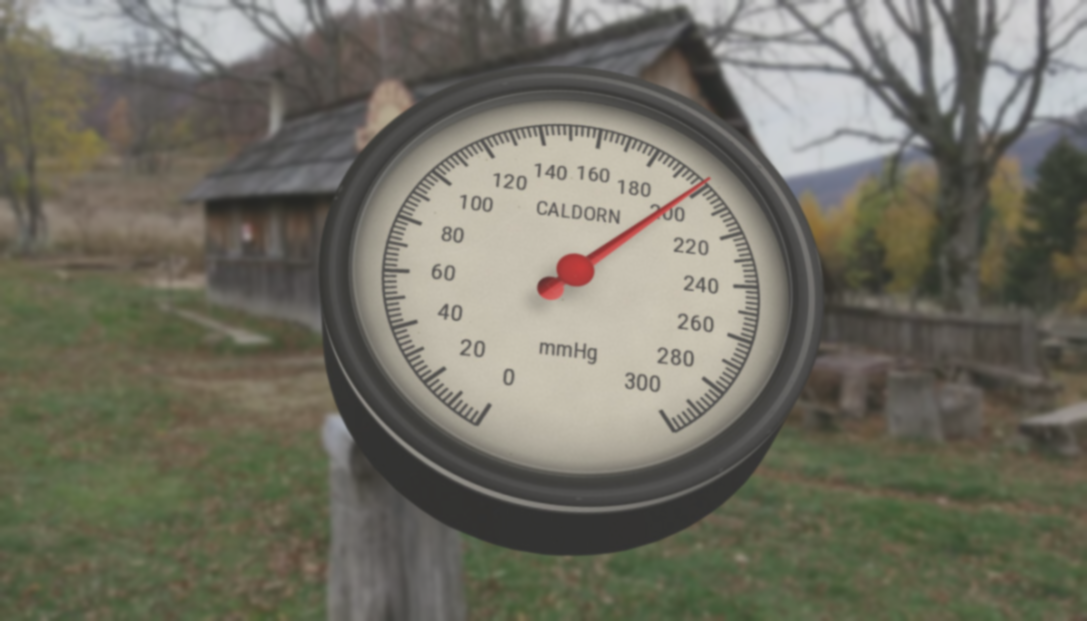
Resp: 200 mmHg
